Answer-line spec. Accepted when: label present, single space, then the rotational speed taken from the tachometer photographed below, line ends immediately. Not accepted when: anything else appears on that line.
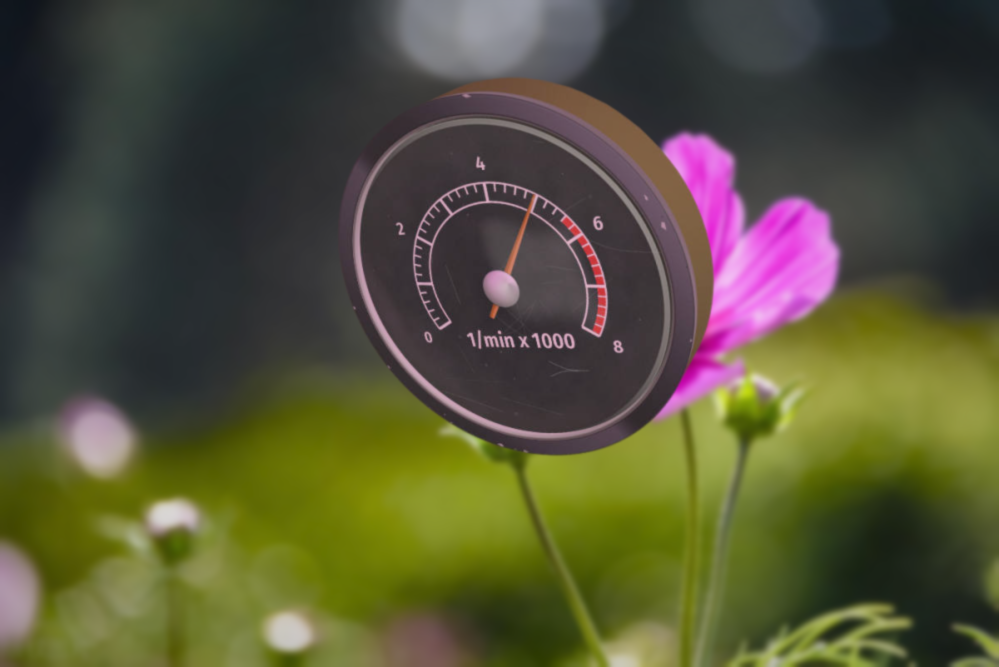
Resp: 5000 rpm
